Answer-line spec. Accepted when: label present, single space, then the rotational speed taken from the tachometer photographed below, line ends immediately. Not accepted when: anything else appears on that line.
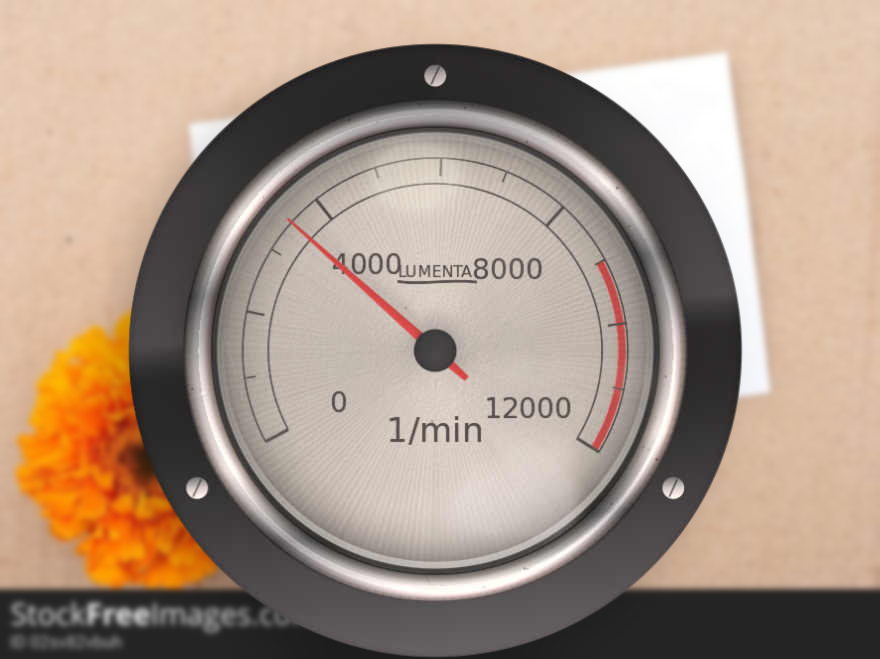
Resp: 3500 rpm
